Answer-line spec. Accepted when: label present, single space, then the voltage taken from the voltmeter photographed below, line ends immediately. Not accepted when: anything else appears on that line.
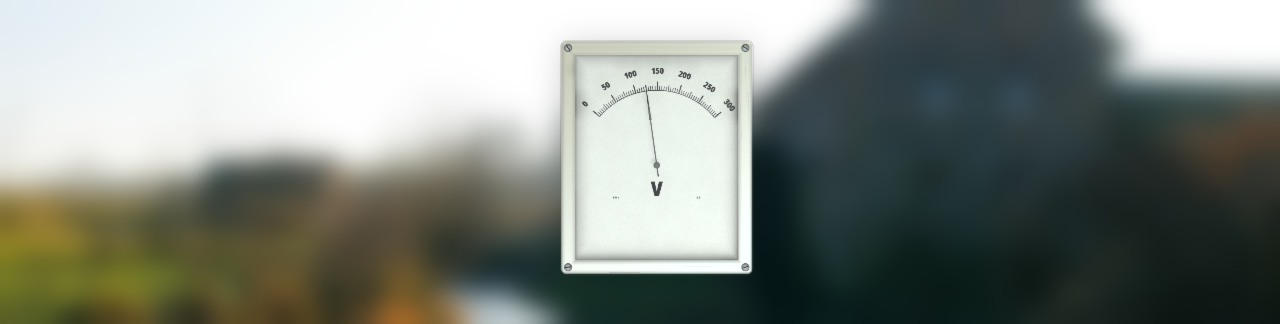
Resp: 125 V
